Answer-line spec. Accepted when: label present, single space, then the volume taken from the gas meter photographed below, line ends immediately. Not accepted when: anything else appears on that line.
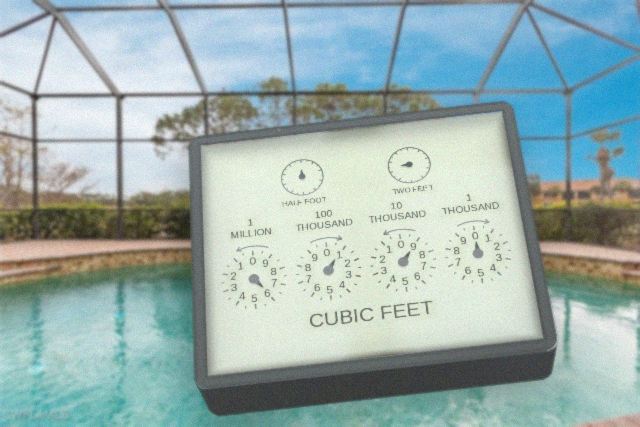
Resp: 609000 ft³
